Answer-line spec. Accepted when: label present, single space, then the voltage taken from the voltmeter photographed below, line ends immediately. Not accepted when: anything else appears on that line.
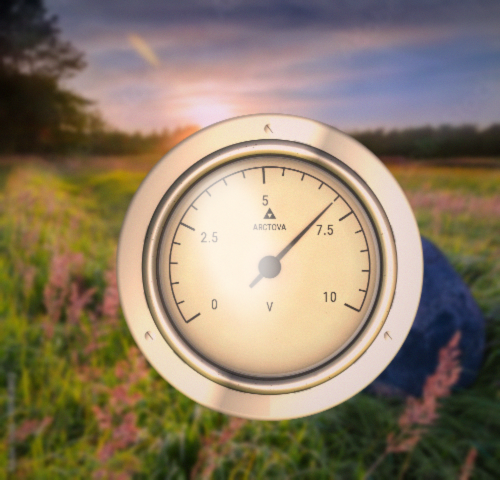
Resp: 7 V
